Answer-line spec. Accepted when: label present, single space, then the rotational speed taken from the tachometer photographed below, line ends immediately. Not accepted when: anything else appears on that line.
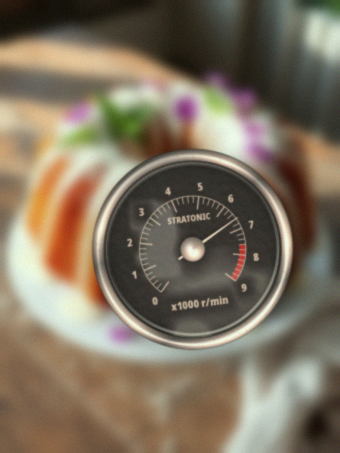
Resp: 6600 rpm
